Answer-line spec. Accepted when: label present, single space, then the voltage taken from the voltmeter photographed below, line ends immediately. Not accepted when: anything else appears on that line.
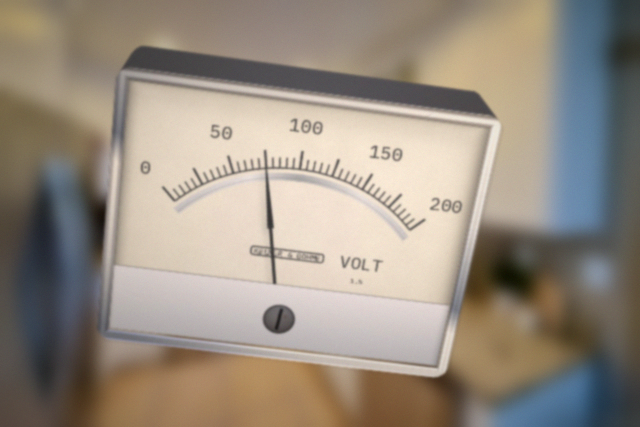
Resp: 75 V
